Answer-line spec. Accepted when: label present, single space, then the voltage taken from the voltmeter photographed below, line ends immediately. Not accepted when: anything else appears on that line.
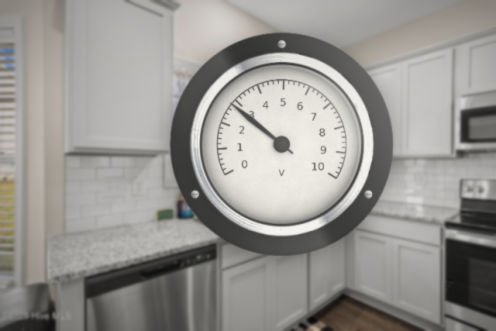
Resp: 2.8 V
